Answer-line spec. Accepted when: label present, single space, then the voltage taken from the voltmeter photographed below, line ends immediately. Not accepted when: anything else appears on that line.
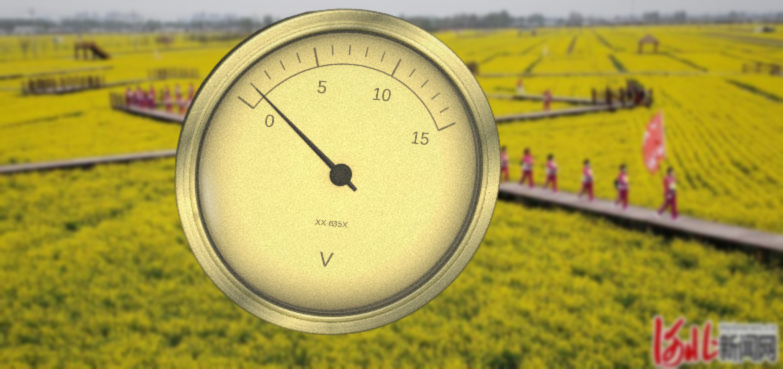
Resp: 1 V
